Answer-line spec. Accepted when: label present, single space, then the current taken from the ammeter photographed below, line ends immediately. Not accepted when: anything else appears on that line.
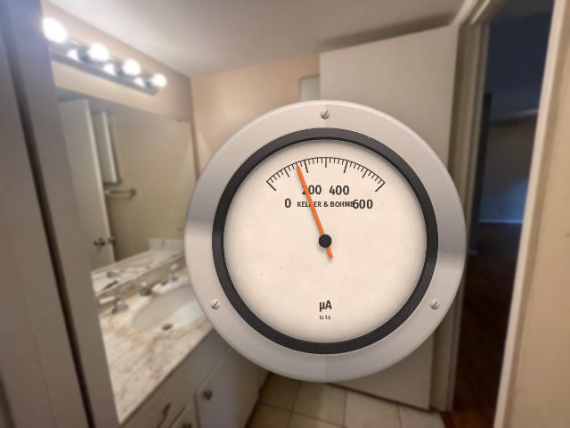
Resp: 160 µA
